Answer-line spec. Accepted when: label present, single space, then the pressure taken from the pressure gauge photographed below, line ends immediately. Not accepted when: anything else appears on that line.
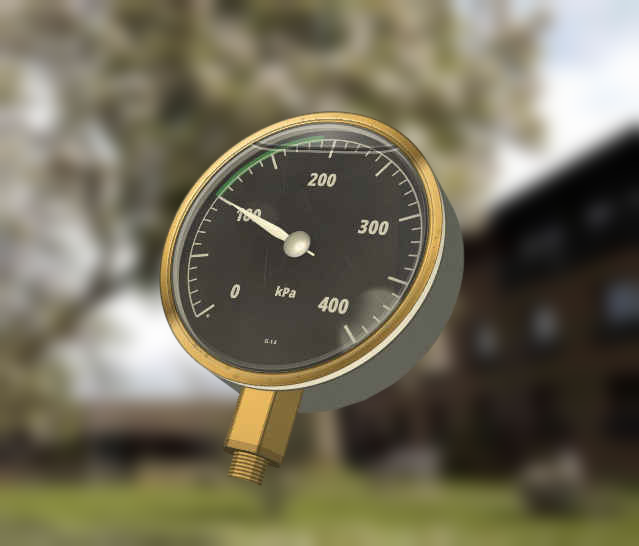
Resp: 100 kPa
